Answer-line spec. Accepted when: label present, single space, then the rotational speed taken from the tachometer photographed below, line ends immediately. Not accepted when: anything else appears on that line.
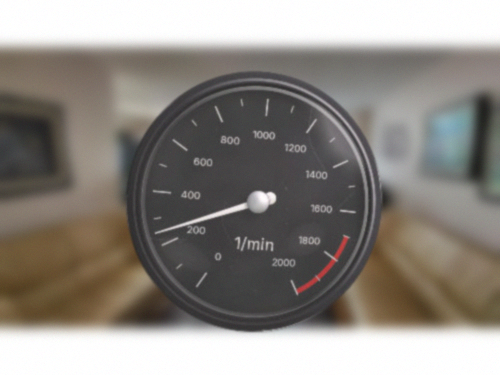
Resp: 250 rpm
